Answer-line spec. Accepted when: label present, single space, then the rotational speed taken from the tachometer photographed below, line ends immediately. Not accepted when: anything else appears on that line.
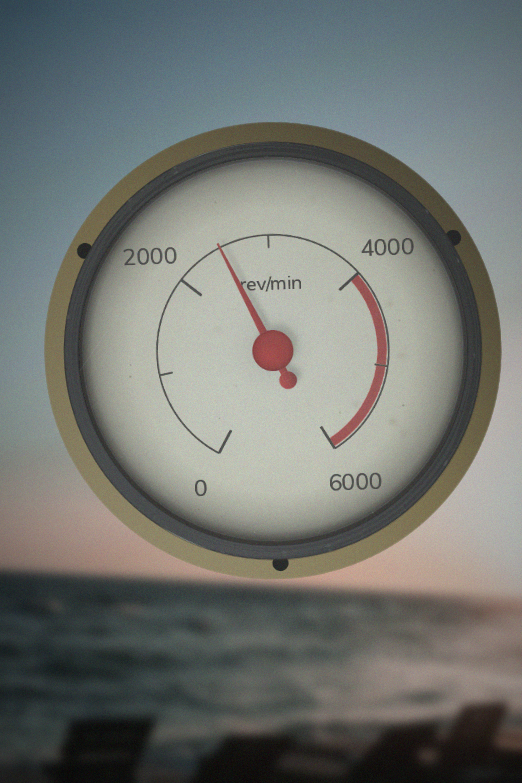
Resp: 2500 rpm
